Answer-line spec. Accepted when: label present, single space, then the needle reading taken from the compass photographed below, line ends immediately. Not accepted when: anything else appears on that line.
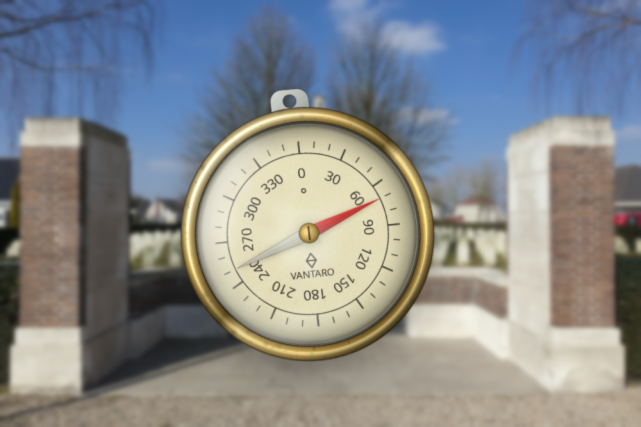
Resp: 70 °
